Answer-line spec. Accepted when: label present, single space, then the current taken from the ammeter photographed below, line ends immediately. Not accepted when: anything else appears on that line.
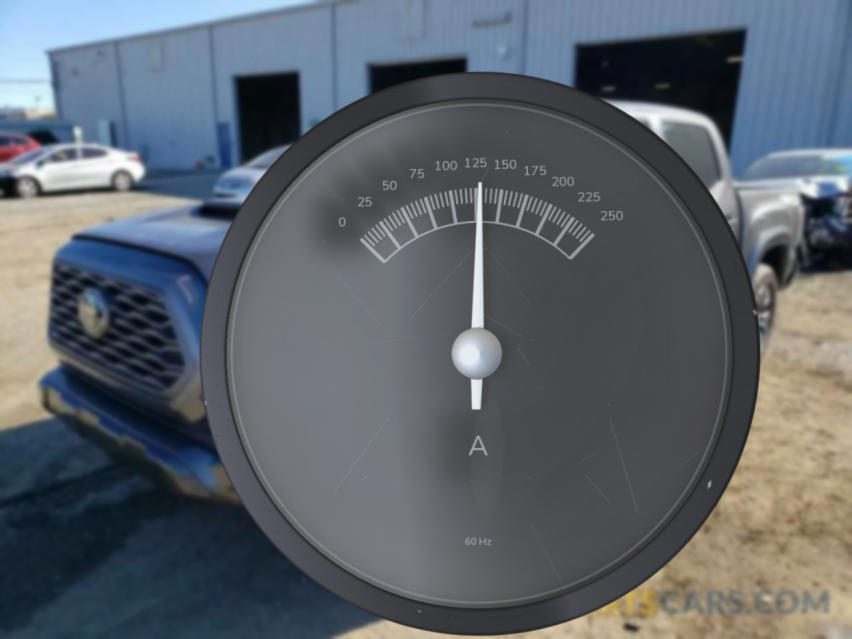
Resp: 130 A
